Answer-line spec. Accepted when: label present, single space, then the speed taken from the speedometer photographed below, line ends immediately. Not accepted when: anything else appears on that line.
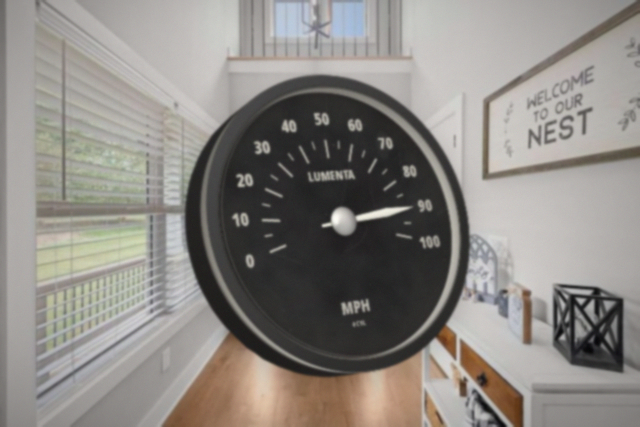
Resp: 90 mph
